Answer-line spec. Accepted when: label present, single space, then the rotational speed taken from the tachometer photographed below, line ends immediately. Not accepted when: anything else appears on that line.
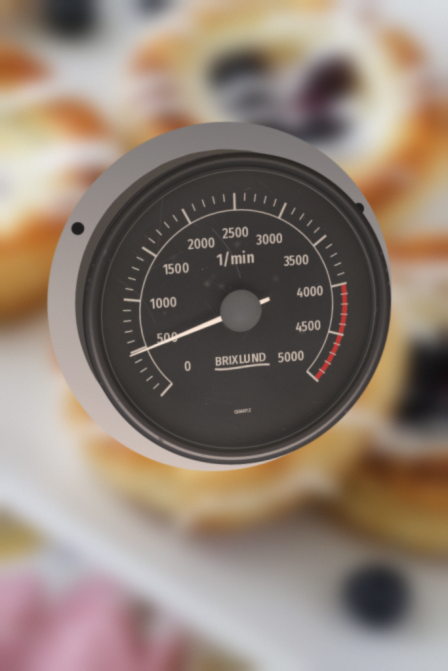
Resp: 500 rpm
